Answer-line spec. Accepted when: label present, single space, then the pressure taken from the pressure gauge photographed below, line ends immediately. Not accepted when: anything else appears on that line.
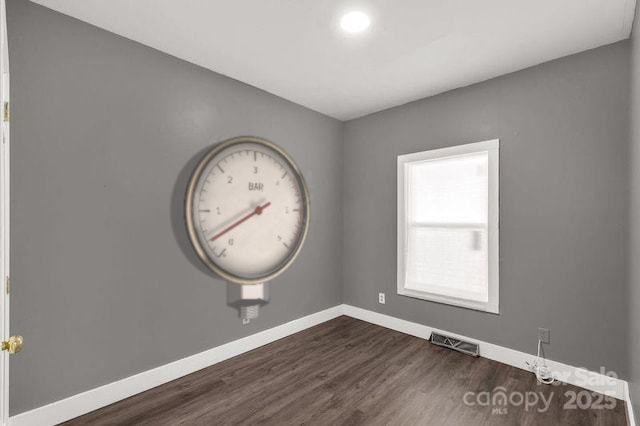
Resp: 0.4 bar
